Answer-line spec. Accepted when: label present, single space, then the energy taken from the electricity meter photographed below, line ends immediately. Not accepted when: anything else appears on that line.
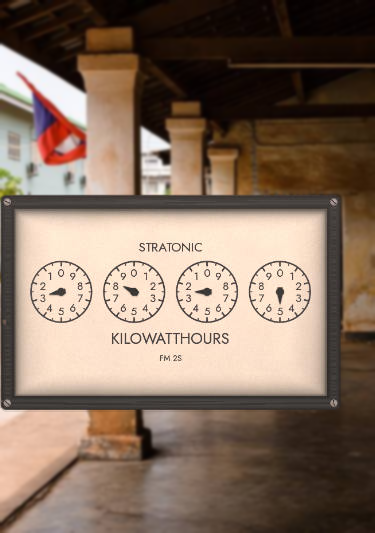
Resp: 2825 kWh
